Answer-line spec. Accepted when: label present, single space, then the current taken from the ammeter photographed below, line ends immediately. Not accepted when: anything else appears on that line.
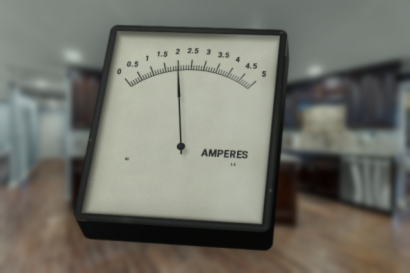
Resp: 2 A
